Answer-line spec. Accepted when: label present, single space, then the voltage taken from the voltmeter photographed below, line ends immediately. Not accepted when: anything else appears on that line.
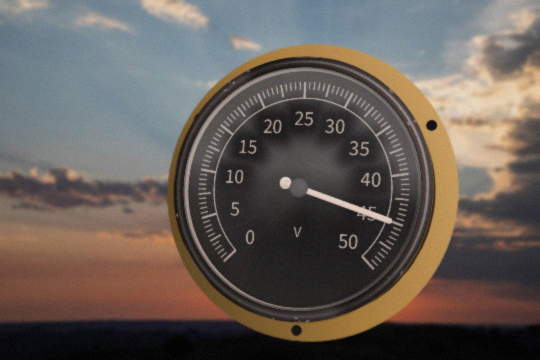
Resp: 45 V
